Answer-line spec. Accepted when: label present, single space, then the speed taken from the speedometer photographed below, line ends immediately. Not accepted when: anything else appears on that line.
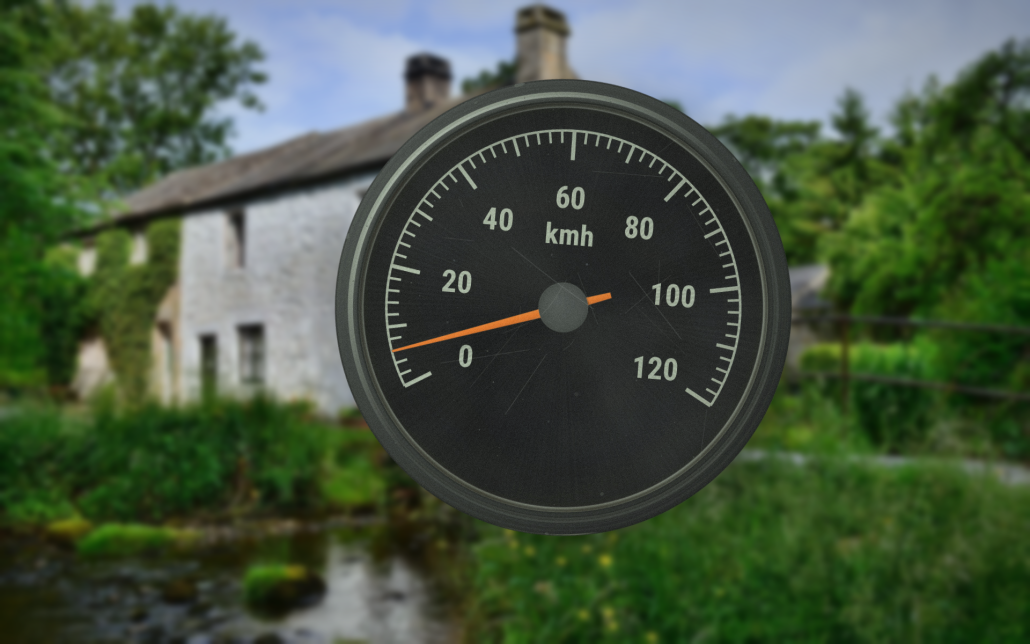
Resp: 6 km/h
